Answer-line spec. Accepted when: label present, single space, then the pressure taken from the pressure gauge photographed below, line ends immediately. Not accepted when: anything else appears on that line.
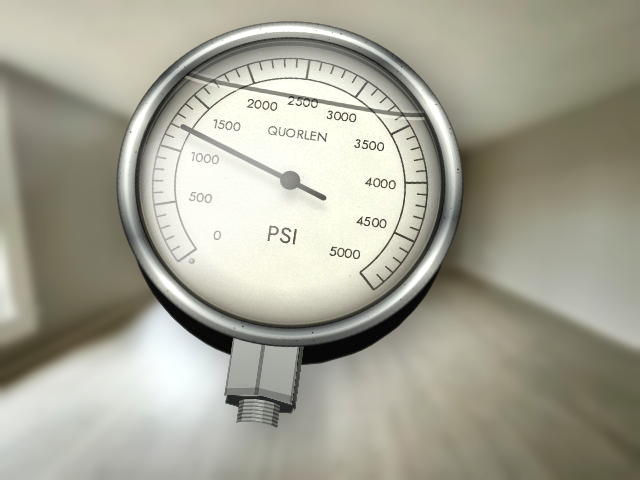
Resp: 1200 psi
